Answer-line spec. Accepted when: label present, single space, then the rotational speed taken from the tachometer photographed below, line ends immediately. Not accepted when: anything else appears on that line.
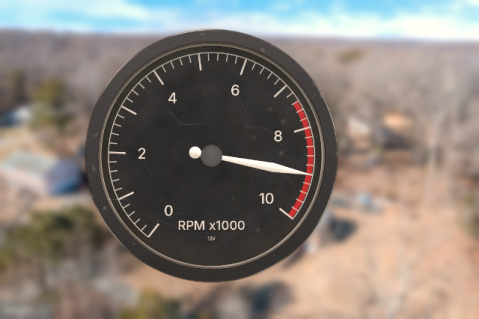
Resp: 9000 rpm
